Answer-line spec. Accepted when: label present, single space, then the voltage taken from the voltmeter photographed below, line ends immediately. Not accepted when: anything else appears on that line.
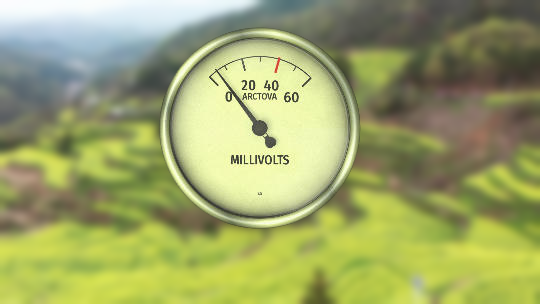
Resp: 5 mV
